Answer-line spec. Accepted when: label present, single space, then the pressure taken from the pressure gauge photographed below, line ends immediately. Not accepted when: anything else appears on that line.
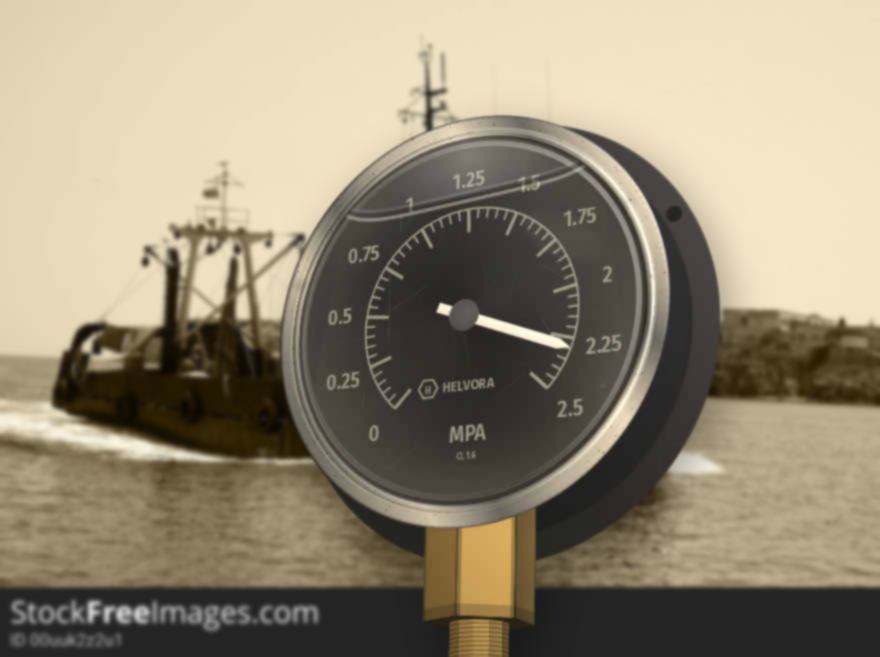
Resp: 2.3 MPa
